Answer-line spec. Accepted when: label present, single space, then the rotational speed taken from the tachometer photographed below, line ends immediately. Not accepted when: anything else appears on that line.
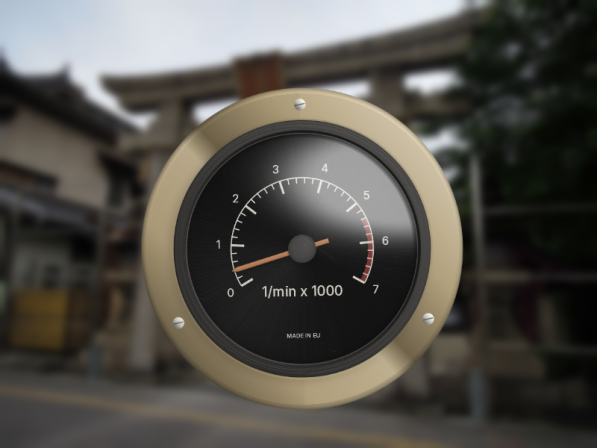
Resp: 400 rpm
